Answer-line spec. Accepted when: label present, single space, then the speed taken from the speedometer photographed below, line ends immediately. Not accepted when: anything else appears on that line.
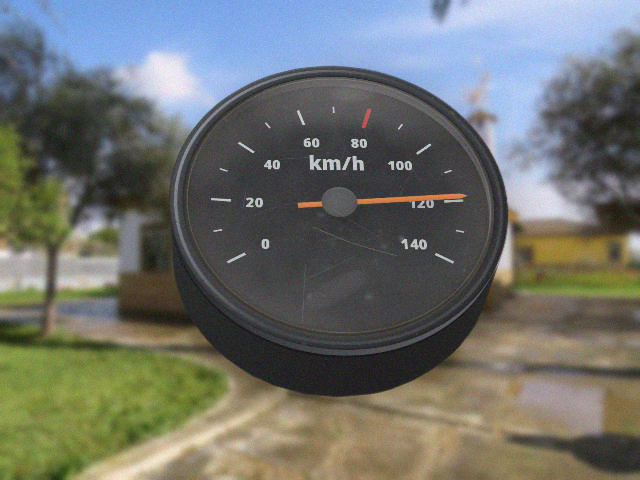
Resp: 120 km/h
